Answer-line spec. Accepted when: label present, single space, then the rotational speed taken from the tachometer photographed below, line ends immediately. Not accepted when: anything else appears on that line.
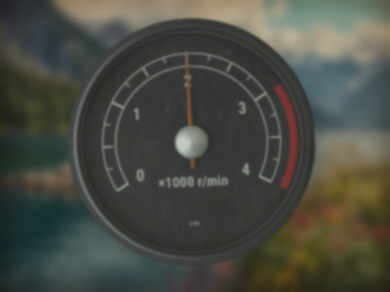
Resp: 2000 rpm
